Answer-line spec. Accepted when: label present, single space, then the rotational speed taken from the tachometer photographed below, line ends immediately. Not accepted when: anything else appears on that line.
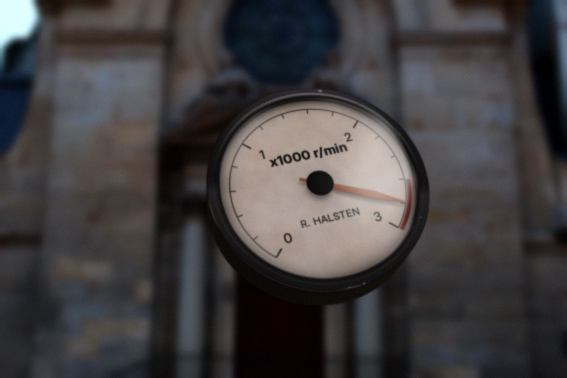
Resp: 2800 rpm
